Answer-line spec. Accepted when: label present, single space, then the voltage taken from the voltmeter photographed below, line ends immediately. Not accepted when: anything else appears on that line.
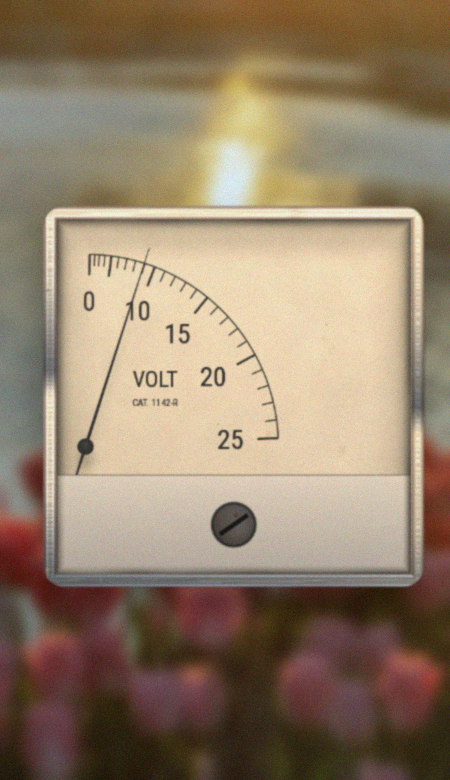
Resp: 9 V
